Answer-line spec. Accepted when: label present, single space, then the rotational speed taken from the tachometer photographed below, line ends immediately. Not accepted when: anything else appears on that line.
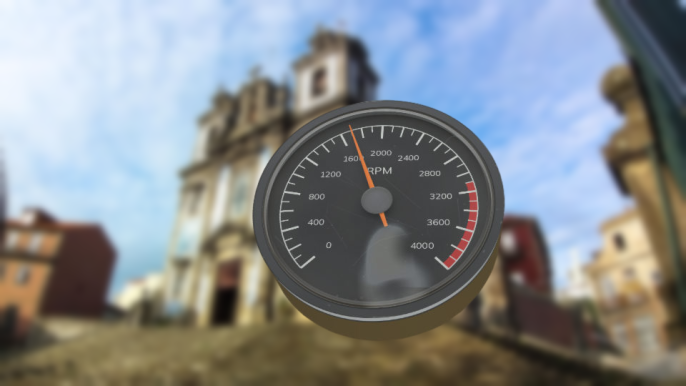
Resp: 1700 rpm
